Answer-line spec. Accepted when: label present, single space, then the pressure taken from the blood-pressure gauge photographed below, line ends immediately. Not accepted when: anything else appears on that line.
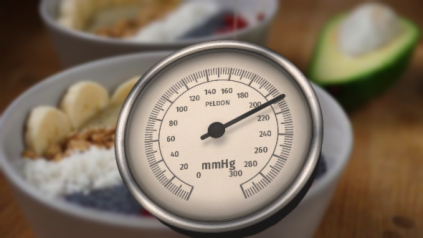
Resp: 210 mmHg
